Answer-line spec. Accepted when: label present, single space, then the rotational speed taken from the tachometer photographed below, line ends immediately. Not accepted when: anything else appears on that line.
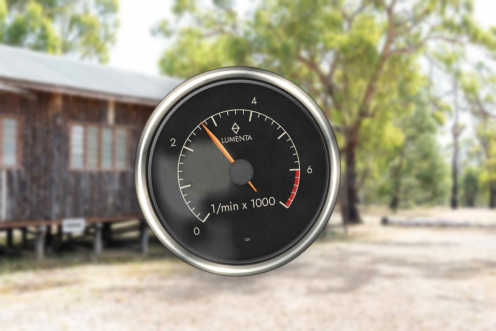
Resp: 2700 rpm
